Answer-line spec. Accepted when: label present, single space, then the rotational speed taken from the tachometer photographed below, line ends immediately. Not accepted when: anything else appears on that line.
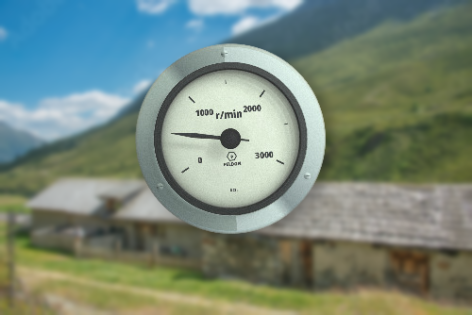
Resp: 500 rpm
